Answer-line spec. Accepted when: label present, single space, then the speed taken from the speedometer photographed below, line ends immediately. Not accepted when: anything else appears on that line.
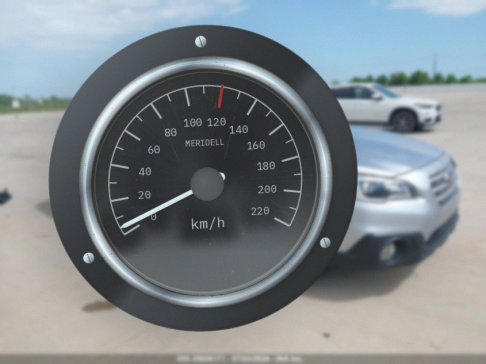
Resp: 5 km/h
